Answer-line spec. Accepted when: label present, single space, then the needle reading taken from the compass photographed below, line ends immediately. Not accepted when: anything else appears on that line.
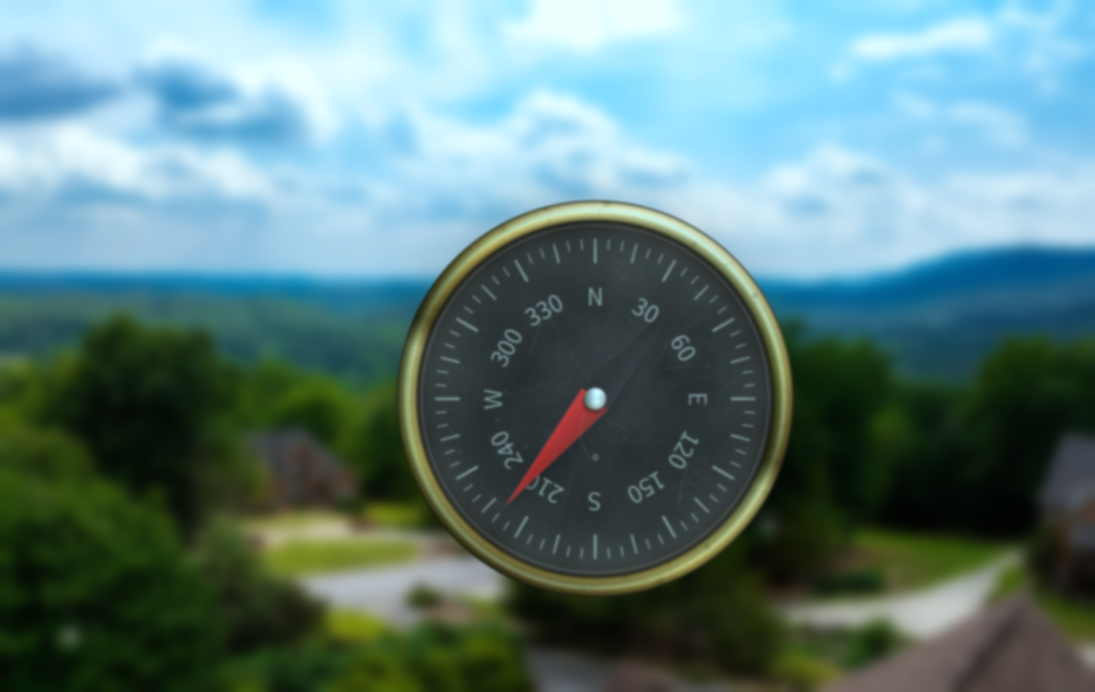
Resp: 220 °
